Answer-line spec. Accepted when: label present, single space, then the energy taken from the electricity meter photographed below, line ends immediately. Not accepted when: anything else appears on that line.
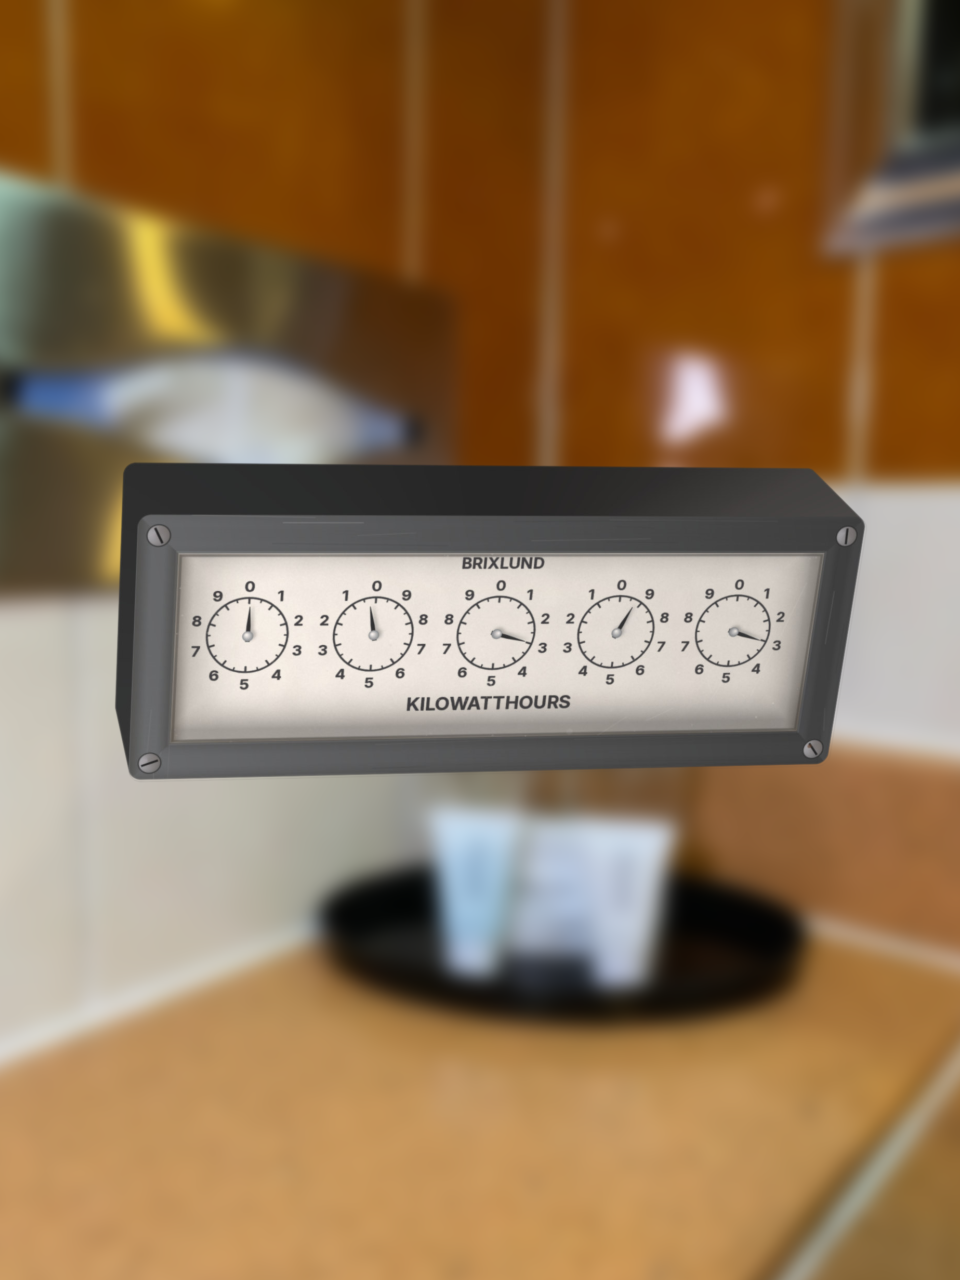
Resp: 293 kWh
